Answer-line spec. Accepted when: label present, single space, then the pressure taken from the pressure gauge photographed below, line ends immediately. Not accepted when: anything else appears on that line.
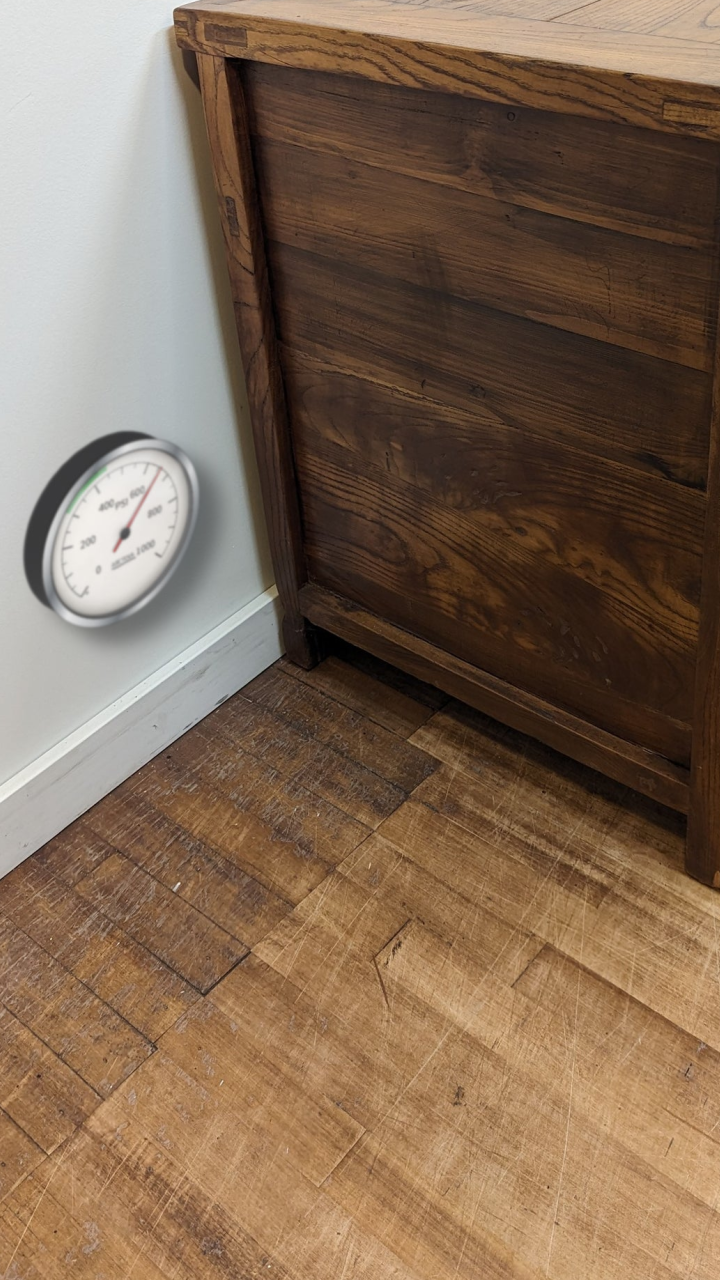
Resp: 650 psi
